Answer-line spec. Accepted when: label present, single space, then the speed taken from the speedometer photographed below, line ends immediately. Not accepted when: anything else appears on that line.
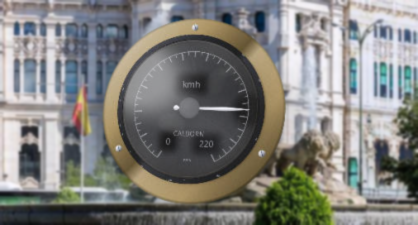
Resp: 175 km/h
